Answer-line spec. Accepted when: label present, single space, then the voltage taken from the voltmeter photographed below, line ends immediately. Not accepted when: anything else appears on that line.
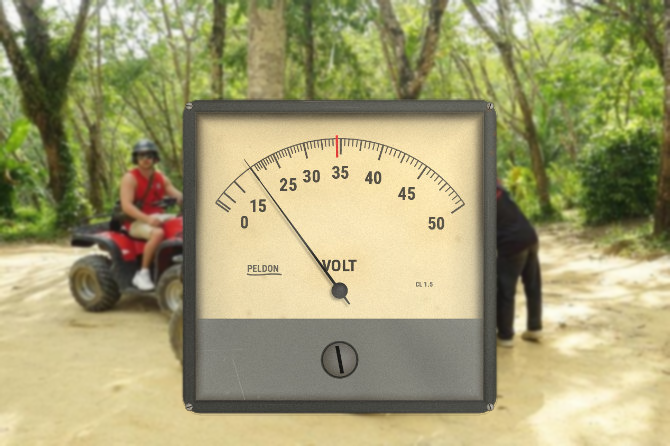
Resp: 20 V
